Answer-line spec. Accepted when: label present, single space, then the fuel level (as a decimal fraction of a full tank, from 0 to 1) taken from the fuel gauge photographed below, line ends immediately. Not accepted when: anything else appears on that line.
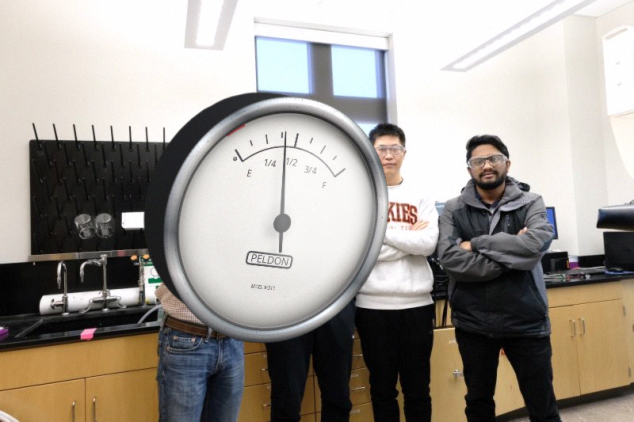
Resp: 0.375
